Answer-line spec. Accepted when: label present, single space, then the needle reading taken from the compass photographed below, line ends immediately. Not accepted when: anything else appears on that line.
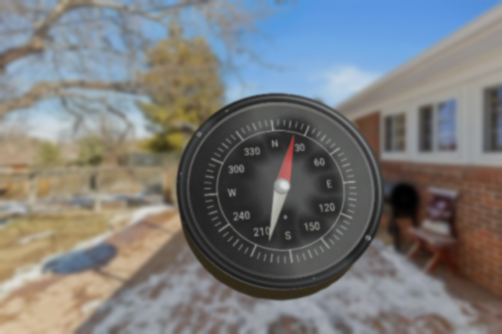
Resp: 20 °
